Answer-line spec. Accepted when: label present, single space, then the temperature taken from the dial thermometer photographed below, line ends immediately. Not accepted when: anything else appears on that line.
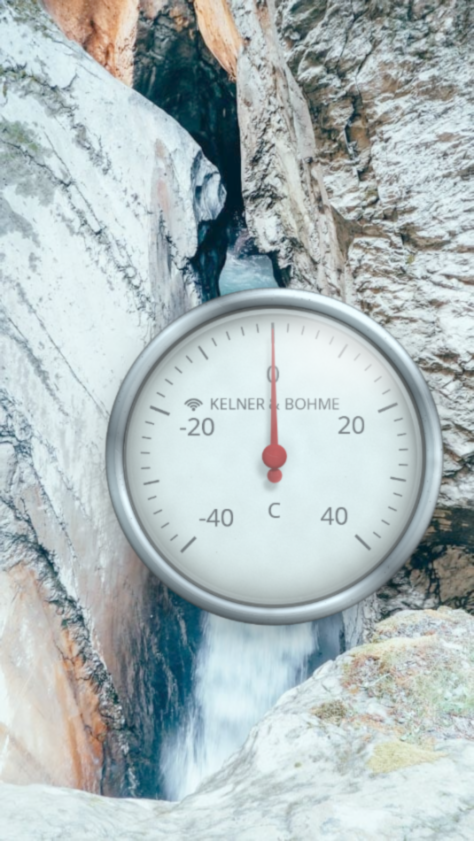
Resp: 0 °C
